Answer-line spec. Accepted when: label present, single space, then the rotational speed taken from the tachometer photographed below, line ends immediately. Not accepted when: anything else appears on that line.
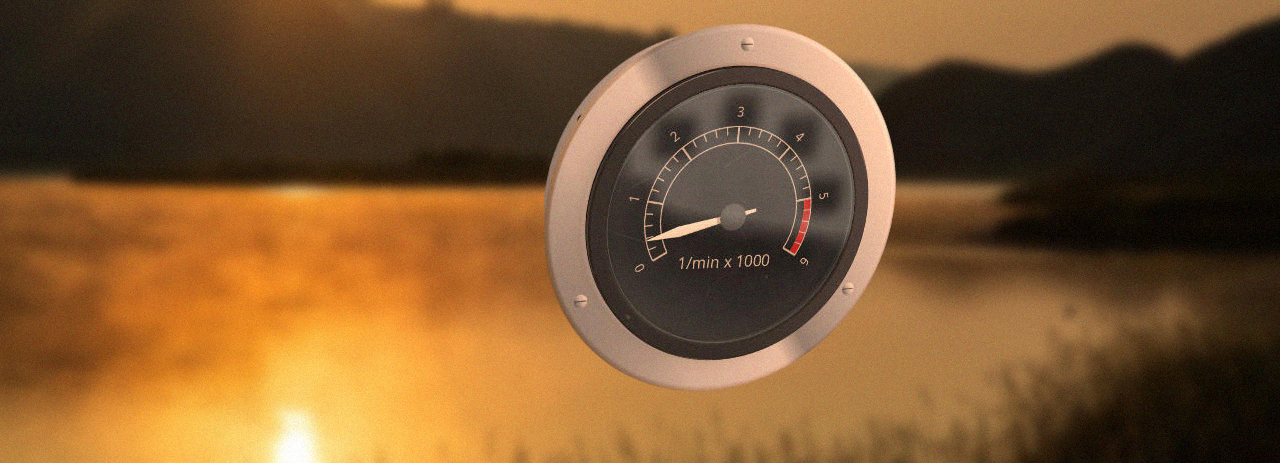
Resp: 400 rpm
